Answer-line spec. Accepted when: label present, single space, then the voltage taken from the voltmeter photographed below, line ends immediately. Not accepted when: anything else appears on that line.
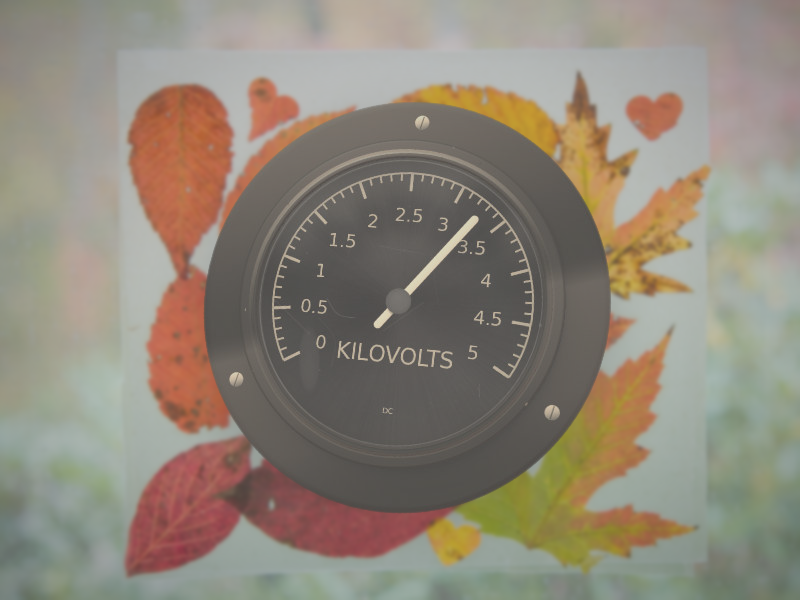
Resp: 3.3 kV
